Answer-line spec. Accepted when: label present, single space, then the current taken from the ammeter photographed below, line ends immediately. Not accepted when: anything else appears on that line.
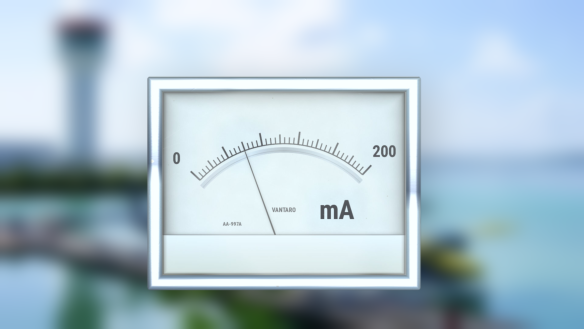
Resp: 60 mA
